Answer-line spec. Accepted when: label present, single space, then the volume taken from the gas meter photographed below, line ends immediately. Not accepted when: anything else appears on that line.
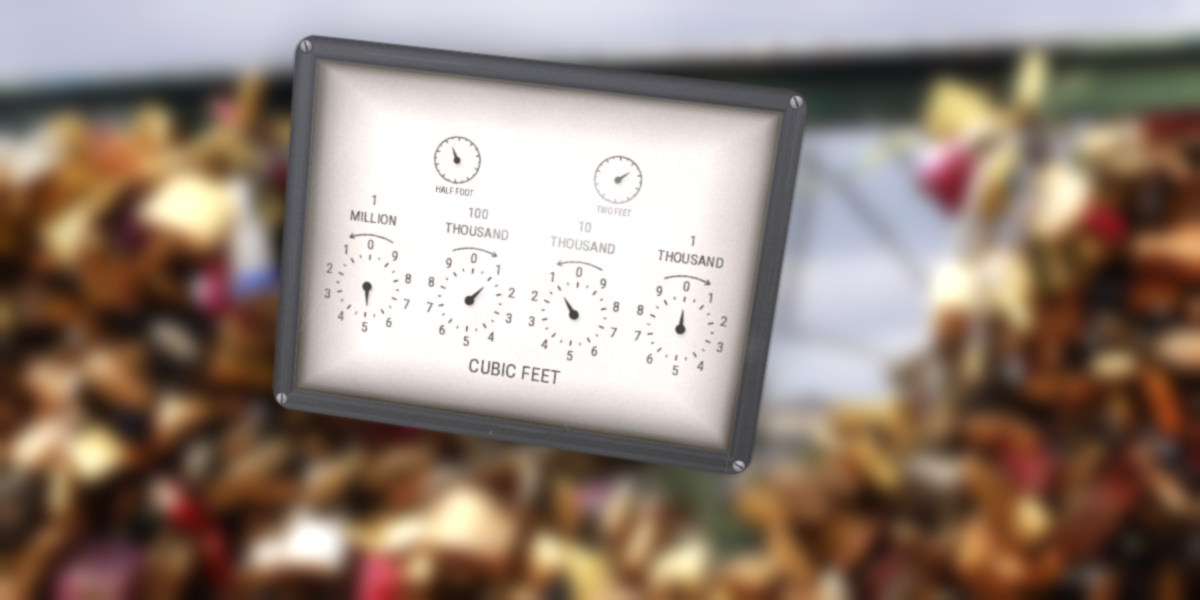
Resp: 511000 ft³
